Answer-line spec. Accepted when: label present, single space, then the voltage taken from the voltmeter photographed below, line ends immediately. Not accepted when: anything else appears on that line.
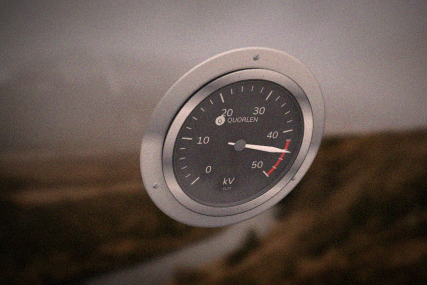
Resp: 44 kV
